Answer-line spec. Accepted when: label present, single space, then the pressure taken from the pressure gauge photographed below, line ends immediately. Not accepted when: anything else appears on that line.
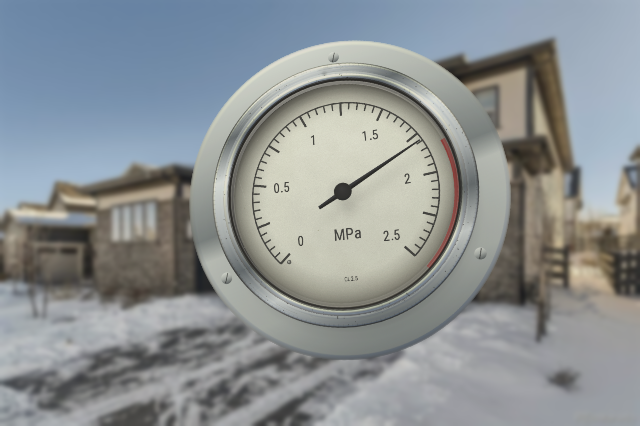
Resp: 1.8 MPa
